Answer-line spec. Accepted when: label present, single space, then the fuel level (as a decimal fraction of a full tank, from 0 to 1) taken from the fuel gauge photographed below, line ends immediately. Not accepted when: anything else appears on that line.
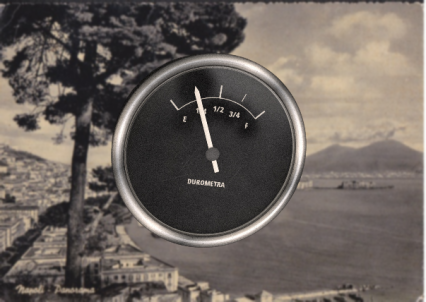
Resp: 0.25
